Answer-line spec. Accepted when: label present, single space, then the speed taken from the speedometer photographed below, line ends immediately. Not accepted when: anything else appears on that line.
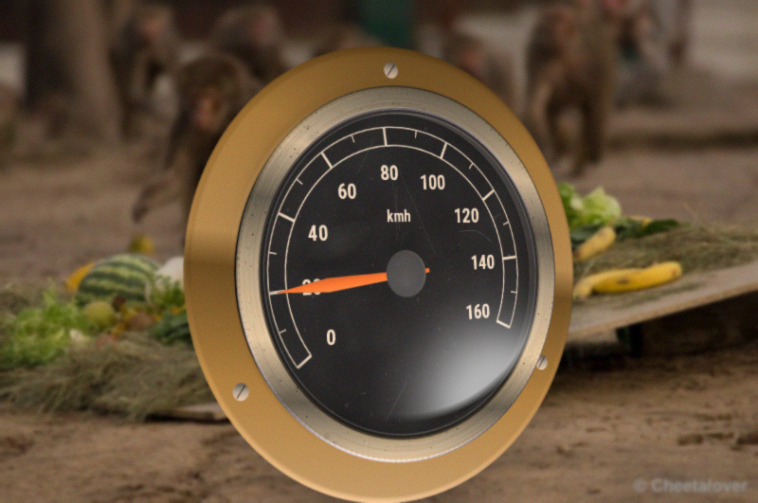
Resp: 20 km/h
